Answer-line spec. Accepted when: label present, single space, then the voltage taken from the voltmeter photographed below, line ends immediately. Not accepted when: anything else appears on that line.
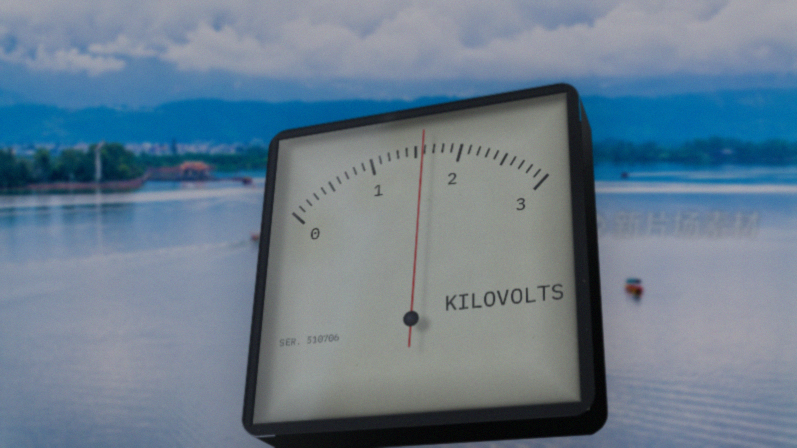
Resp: 1.6 kV
